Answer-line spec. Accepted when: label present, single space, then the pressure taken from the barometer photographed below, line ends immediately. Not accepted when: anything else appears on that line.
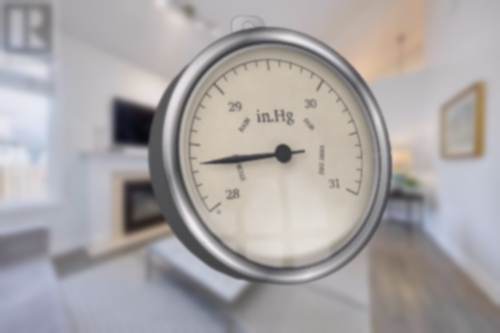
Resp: 28.35 inHg
